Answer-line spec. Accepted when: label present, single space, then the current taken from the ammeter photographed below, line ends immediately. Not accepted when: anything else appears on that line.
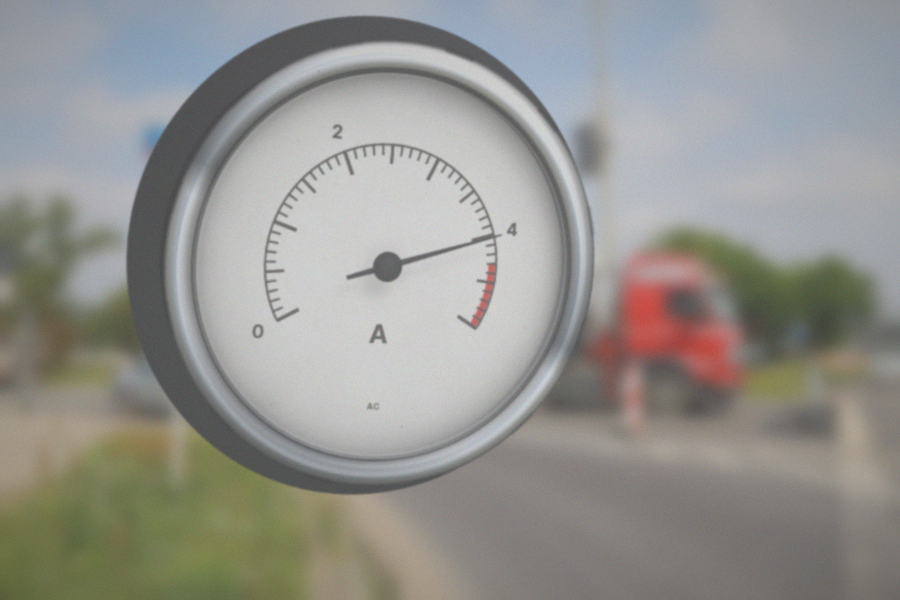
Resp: 4 A
